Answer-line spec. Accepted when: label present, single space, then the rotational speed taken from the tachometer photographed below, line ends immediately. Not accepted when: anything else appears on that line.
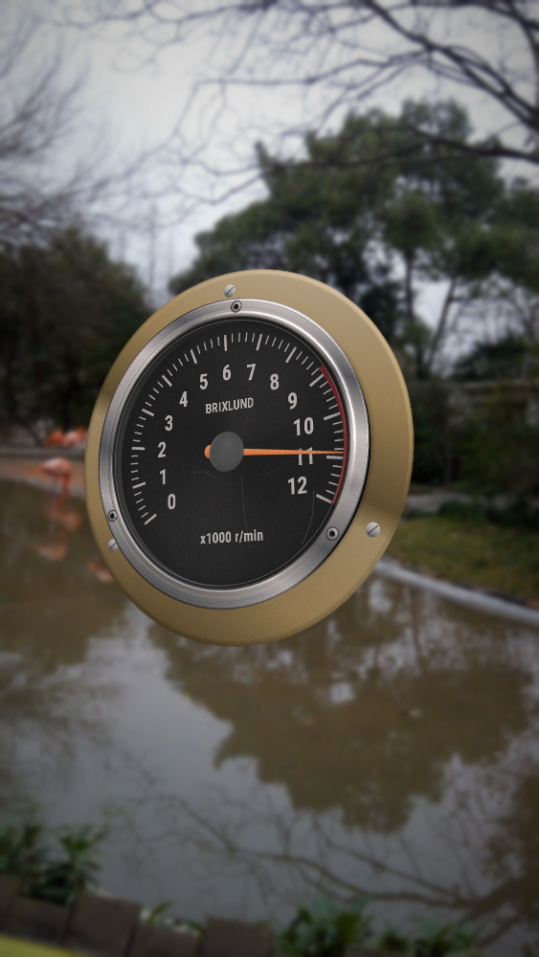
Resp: 10900 rpm
